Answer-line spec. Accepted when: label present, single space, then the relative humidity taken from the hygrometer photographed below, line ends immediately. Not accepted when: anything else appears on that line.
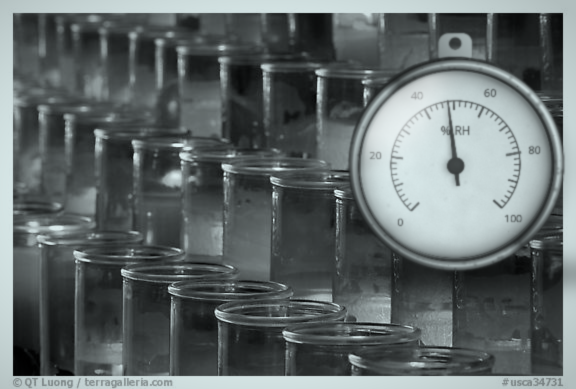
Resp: 48 %
